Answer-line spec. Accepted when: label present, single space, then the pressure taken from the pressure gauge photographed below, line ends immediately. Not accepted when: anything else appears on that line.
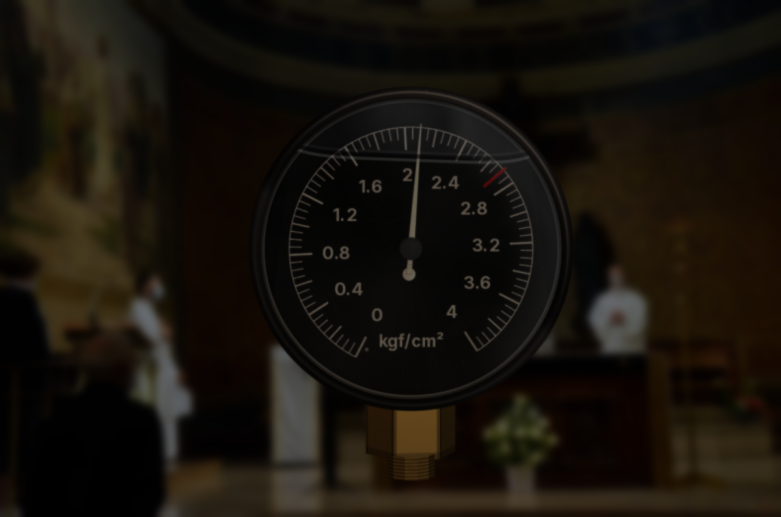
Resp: 2.1 kg/cm²
